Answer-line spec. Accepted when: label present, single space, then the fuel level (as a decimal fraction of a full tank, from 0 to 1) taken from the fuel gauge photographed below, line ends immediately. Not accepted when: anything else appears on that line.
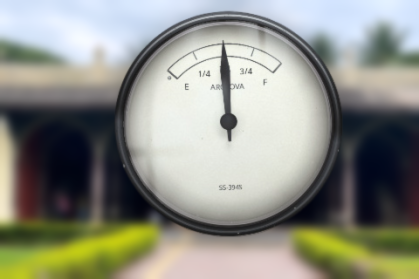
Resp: 0.5
